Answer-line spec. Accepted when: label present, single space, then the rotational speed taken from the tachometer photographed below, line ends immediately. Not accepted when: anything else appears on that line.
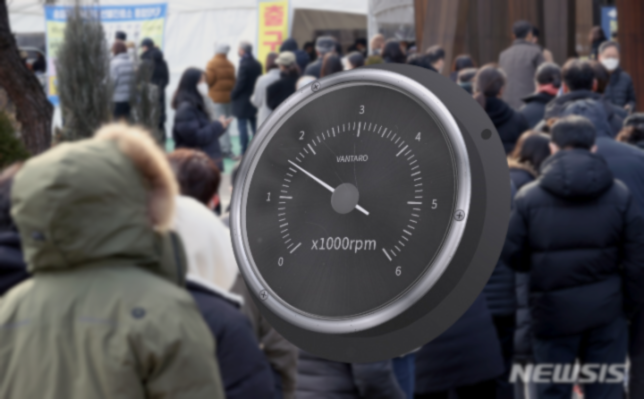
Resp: 1600 rpm
